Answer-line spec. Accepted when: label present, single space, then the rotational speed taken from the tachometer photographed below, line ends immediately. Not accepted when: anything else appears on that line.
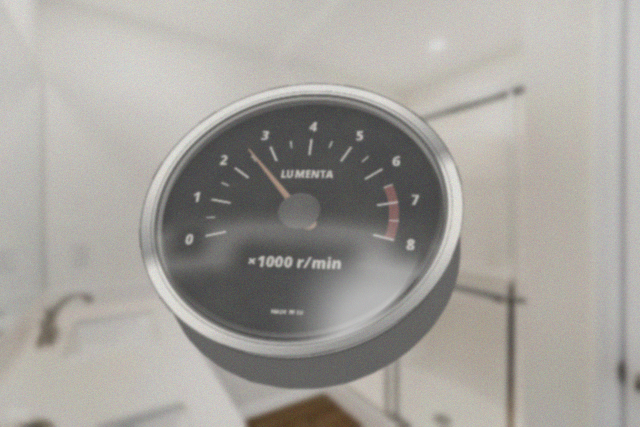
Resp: 2500 rpm
